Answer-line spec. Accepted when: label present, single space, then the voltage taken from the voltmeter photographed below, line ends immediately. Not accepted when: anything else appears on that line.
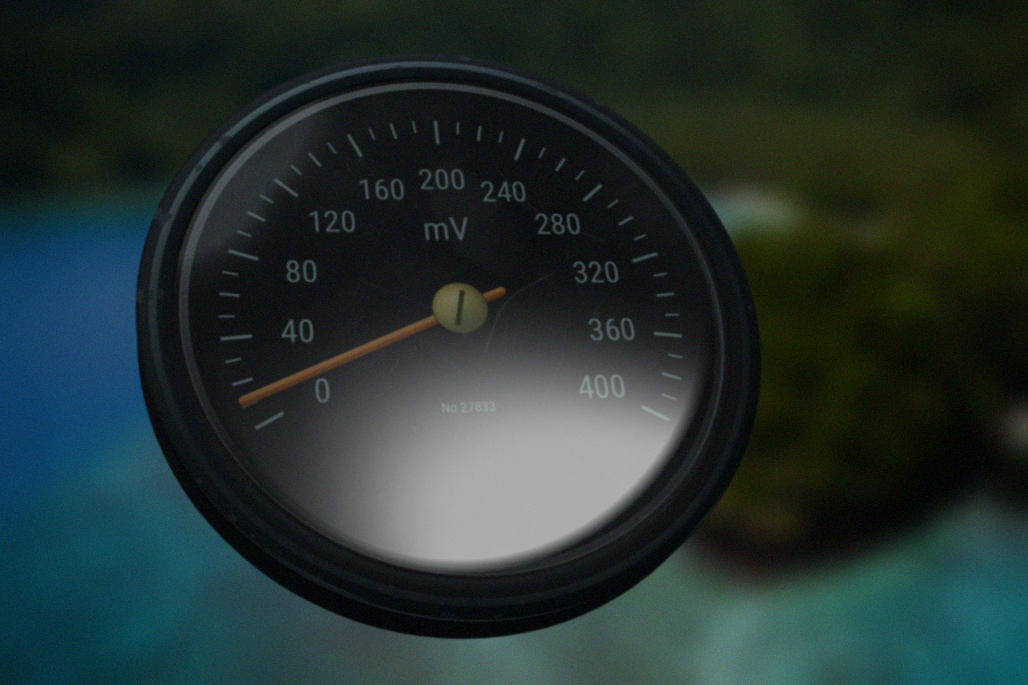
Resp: 10 mV
